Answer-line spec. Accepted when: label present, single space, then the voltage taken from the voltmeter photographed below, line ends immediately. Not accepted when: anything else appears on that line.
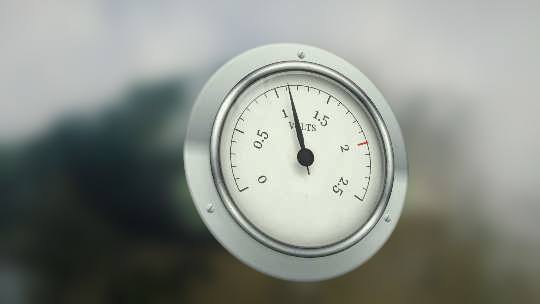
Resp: 1.1 V
